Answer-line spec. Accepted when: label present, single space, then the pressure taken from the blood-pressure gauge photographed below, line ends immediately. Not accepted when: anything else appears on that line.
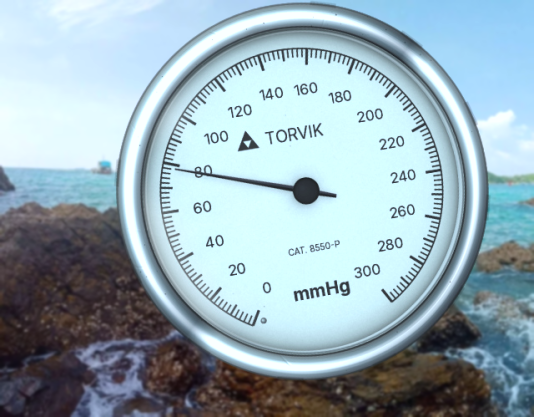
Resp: 78 mmHg
